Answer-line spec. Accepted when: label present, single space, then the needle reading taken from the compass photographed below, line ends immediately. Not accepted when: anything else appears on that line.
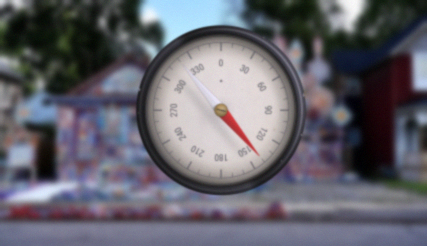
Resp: 140 °
